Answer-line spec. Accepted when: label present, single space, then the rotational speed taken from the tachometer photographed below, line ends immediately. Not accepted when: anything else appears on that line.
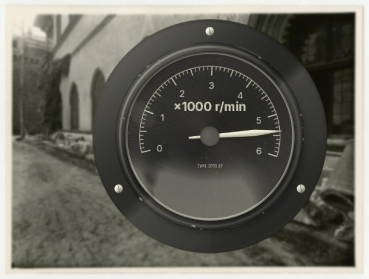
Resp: 5400 rpm
